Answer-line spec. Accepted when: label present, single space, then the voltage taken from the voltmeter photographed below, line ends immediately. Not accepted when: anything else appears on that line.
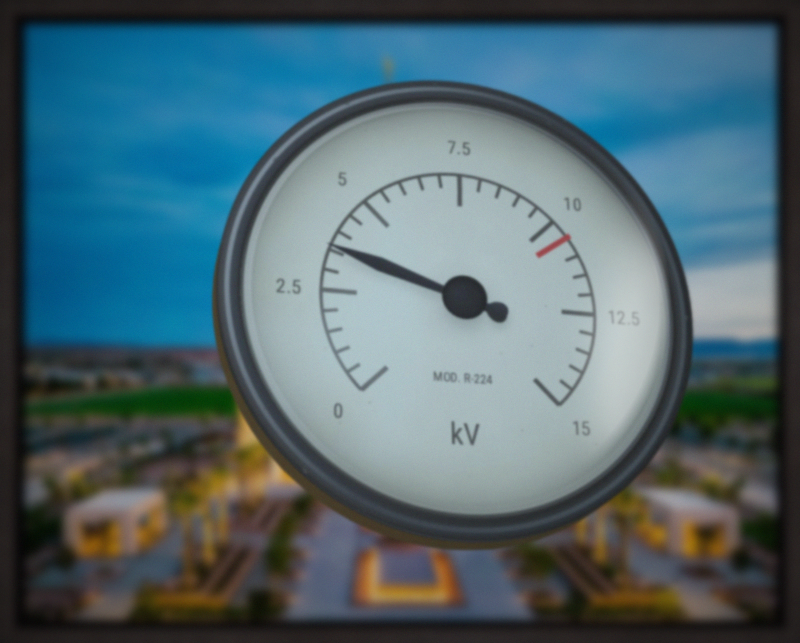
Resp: 3.5 kV
